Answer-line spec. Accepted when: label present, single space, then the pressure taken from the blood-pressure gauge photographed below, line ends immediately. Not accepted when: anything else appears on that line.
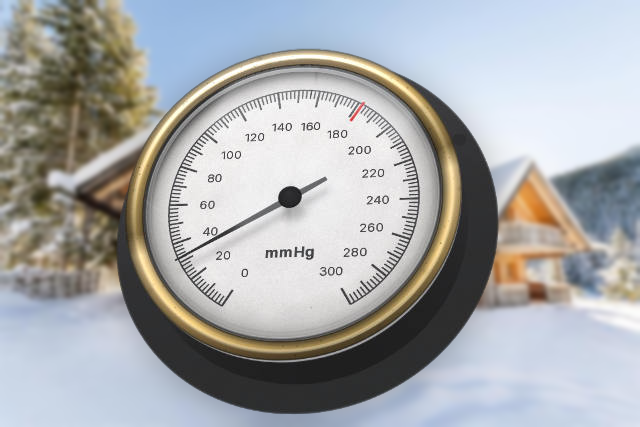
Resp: 30 mmHg
